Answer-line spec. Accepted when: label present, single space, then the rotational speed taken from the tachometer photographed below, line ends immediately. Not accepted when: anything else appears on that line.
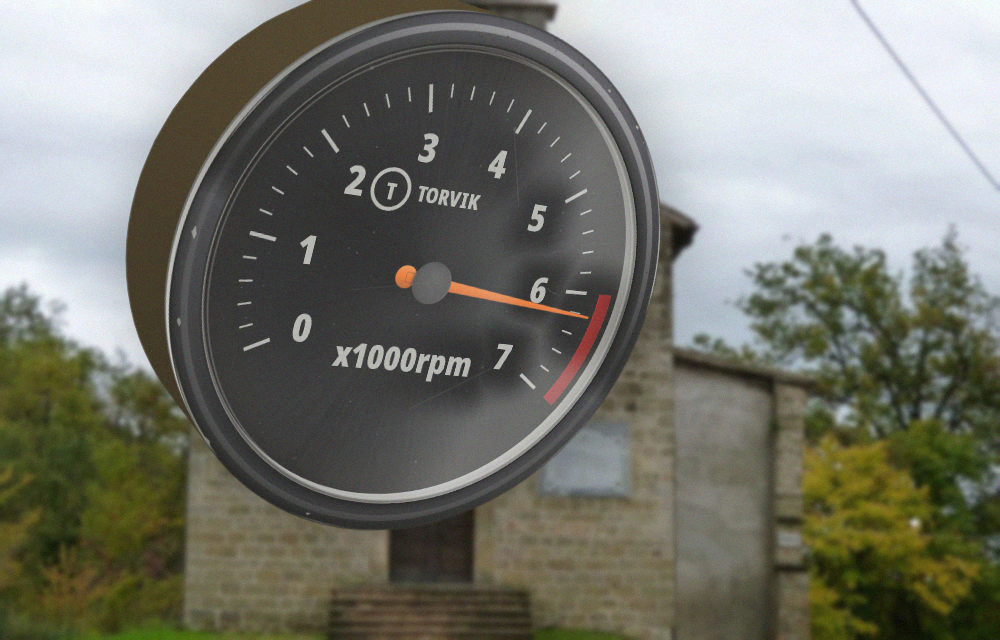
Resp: 6200 rpm
